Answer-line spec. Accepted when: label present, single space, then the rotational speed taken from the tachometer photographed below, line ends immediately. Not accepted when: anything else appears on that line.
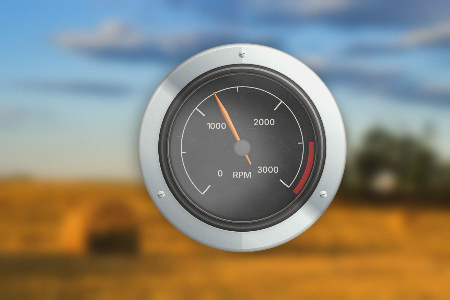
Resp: 1250 rpm
